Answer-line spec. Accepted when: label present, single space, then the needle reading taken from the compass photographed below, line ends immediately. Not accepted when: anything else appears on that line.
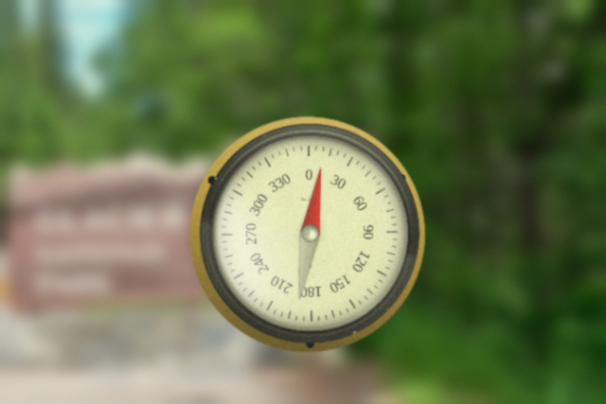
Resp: 10 °
